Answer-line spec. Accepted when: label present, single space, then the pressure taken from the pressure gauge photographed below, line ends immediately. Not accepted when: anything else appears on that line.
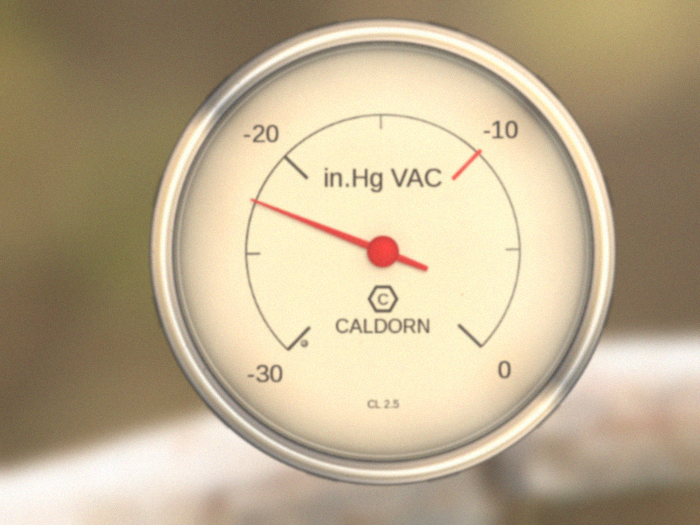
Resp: -22.5 inHg
